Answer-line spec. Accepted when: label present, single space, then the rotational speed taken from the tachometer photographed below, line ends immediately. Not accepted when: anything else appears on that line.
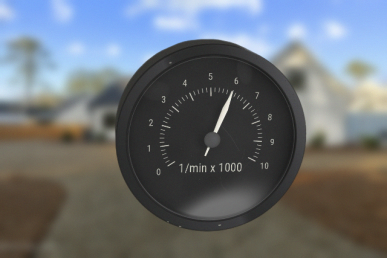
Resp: 6000 rpm
